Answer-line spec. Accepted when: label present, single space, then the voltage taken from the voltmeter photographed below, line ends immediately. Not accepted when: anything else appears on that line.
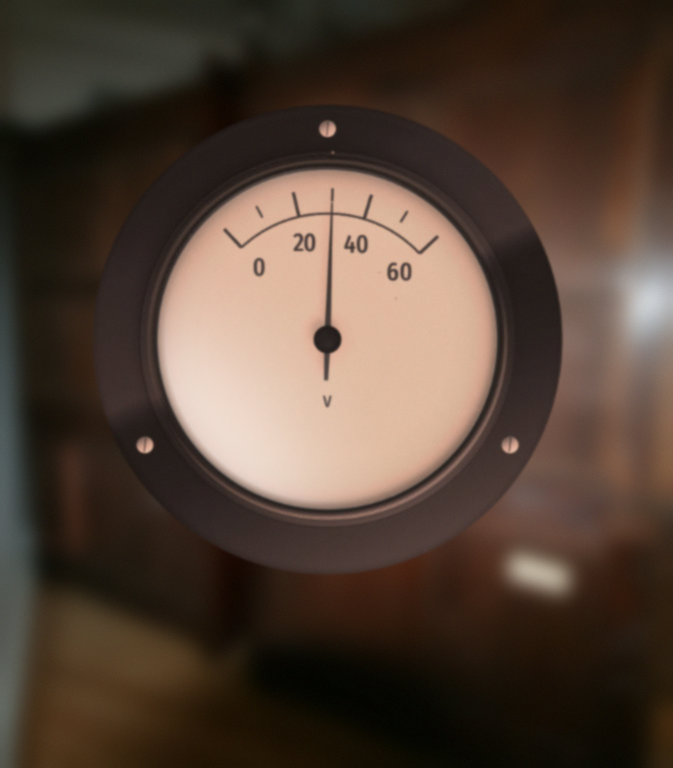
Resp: 30 V
